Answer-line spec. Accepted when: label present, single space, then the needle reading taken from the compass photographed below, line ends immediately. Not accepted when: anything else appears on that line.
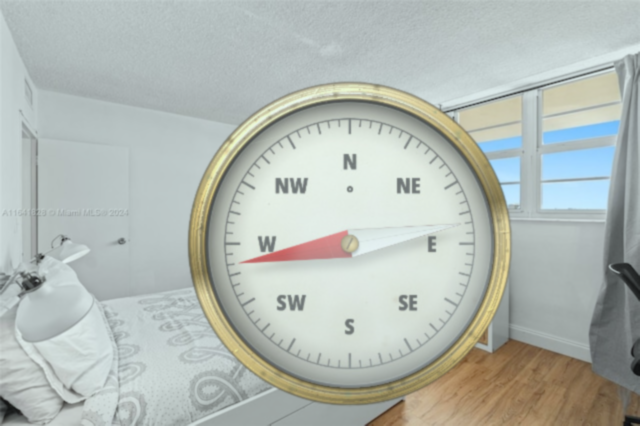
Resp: 260 °
